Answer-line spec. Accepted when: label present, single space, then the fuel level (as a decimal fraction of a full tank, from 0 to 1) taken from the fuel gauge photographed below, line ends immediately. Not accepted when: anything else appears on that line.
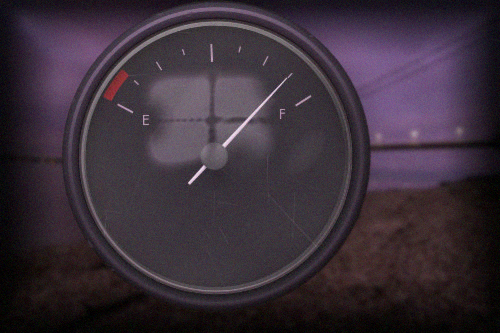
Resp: 0.875
